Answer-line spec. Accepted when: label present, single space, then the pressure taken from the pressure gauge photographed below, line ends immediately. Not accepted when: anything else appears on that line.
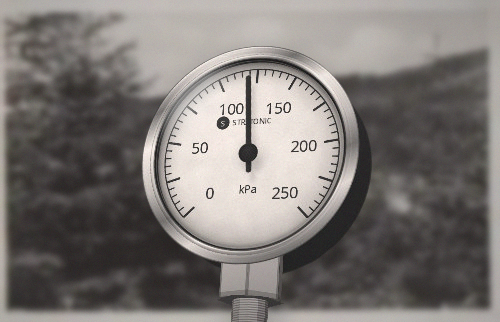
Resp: 120 kPa
